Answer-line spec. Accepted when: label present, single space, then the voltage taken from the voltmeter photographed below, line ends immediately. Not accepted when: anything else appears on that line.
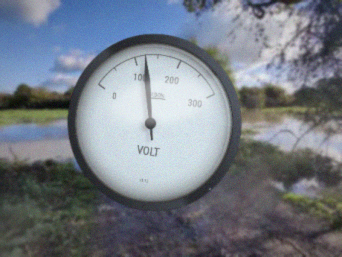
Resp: 125 V
